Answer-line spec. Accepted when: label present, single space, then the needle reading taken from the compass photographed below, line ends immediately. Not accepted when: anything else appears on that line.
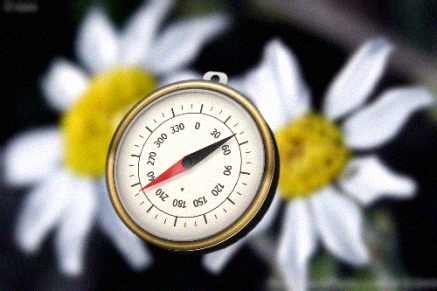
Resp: 230 °
